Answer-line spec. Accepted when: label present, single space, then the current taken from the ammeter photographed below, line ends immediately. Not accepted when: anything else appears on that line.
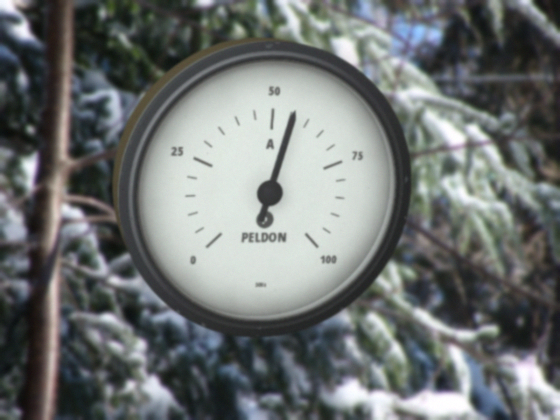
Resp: 55 A
